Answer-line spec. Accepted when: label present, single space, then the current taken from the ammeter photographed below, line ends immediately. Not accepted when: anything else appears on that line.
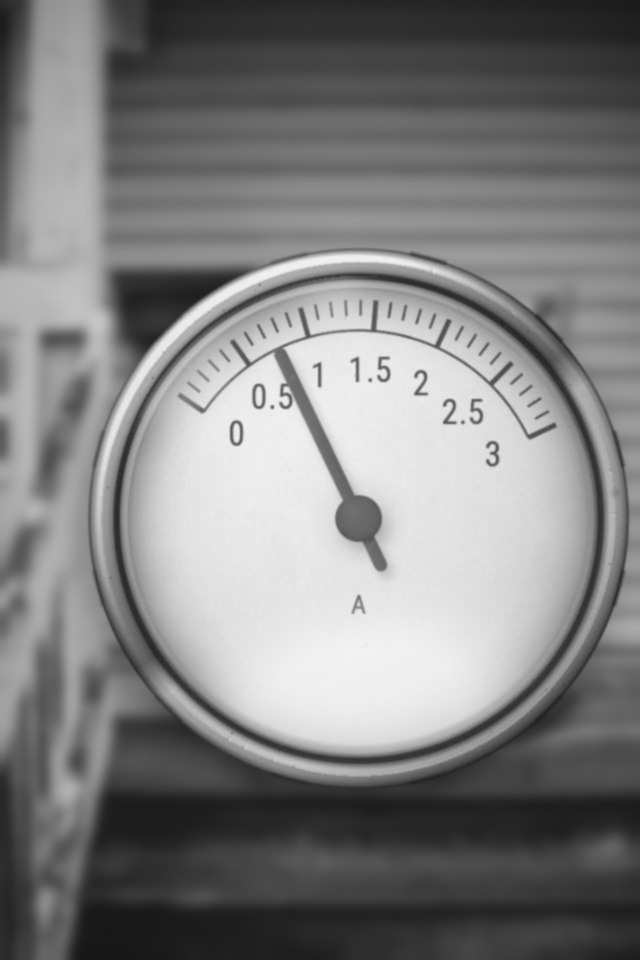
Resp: 0.75 A
